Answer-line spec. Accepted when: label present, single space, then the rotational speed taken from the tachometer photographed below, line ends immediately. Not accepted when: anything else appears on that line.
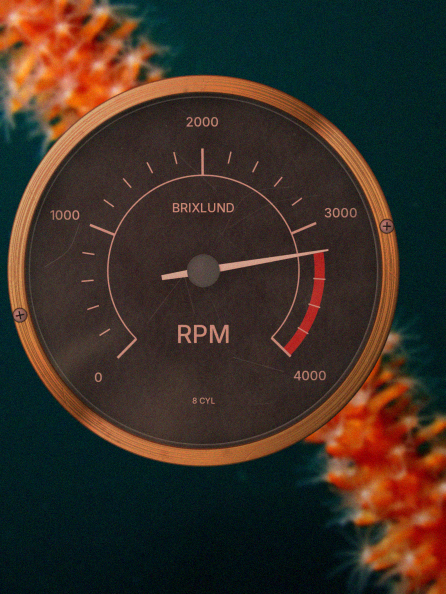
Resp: 3200 rpm
